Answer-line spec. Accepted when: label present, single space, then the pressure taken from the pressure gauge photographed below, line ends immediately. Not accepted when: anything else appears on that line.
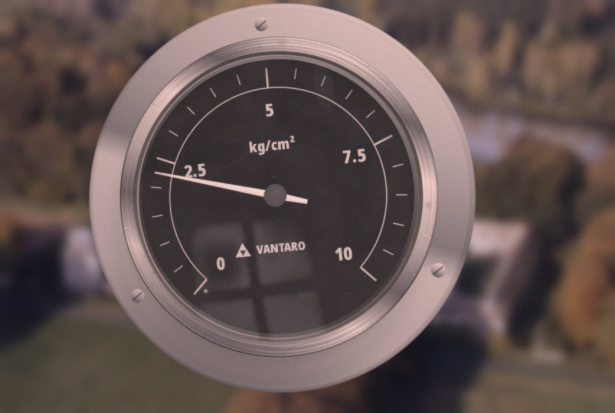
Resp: 2.25 kg/cm²
